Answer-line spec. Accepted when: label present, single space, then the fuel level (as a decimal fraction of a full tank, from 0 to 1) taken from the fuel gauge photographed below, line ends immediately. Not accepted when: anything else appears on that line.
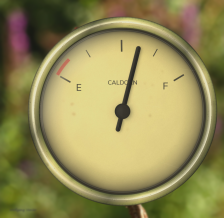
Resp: 0.625
